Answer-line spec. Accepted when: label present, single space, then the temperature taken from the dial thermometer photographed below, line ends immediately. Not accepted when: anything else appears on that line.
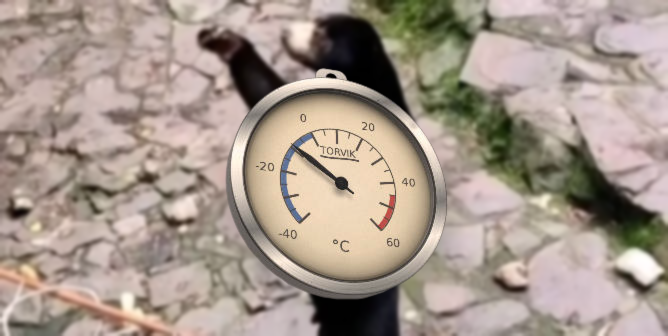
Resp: -10 °C
